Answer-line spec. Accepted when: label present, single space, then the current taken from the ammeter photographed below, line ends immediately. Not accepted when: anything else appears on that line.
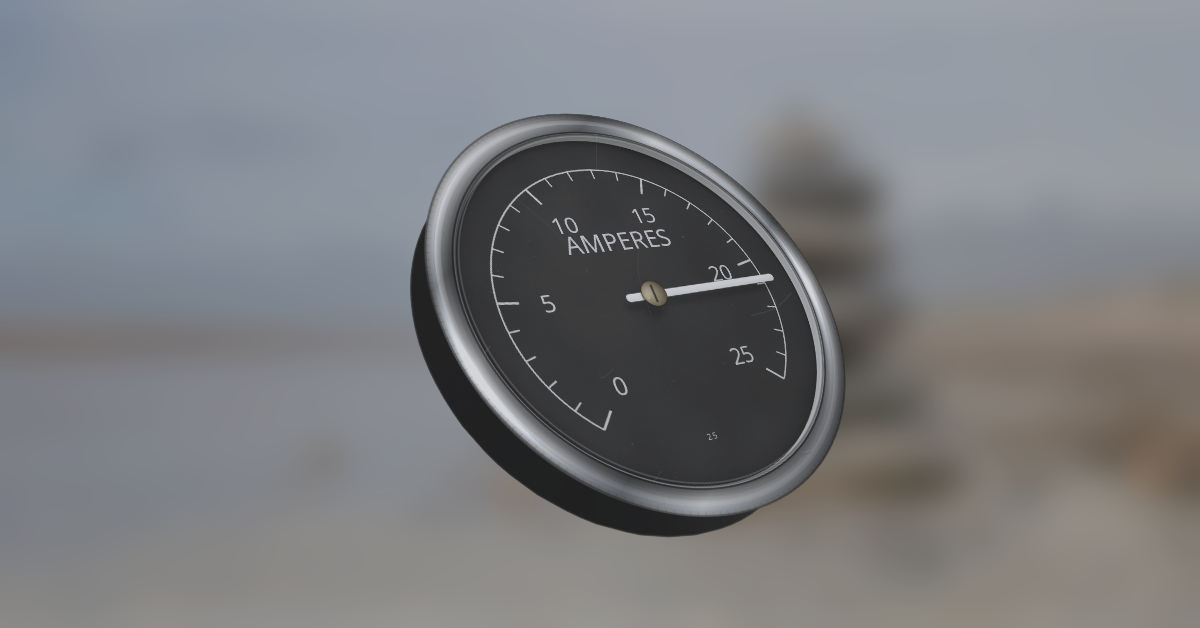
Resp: 21 A
